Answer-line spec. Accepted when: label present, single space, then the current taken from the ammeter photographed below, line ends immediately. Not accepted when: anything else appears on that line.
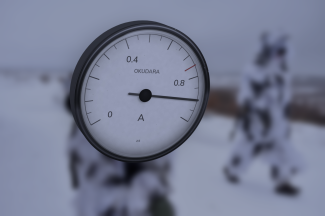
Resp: 0.9 A
